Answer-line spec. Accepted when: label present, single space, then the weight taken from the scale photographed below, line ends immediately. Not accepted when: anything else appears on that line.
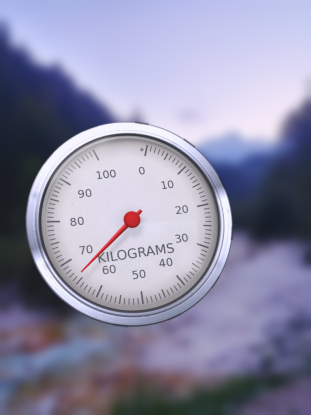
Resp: 66 kg
